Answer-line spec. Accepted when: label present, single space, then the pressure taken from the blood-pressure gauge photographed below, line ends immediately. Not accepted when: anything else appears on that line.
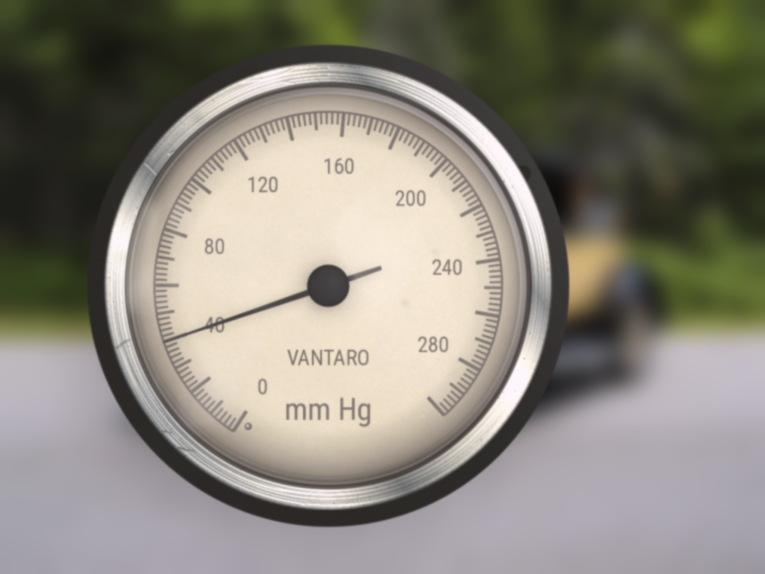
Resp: 40 mmHg
